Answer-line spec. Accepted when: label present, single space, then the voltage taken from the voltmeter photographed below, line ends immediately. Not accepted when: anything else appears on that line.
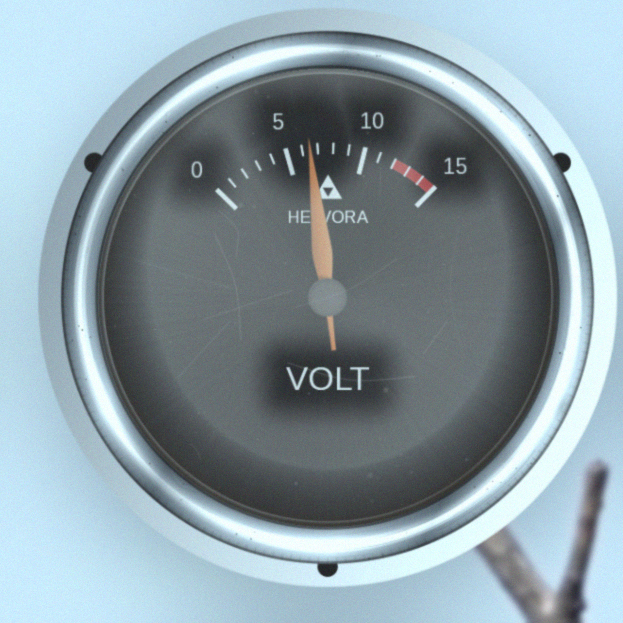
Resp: 6.5 V
